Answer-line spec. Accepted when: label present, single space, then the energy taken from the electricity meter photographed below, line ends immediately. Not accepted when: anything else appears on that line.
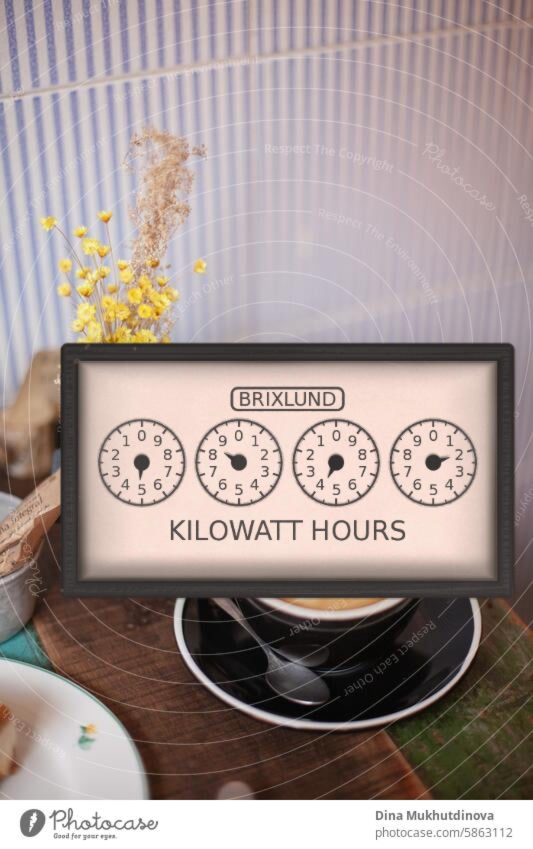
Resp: 4842 kWh
